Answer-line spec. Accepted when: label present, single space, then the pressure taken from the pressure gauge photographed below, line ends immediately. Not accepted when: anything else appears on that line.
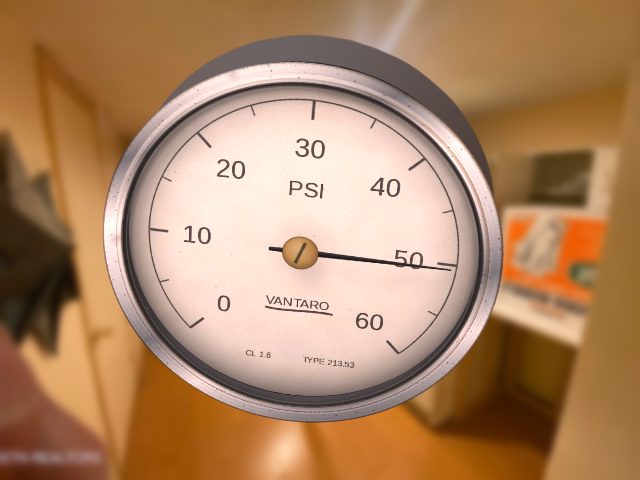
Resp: 50 psi
